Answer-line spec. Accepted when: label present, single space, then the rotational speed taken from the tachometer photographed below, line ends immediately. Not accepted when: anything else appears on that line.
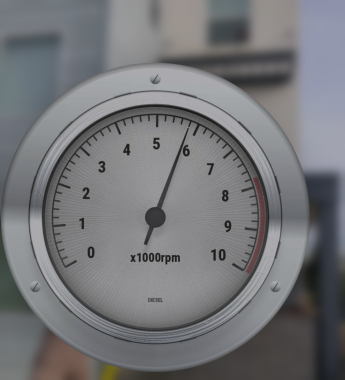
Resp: 5800 rpm
